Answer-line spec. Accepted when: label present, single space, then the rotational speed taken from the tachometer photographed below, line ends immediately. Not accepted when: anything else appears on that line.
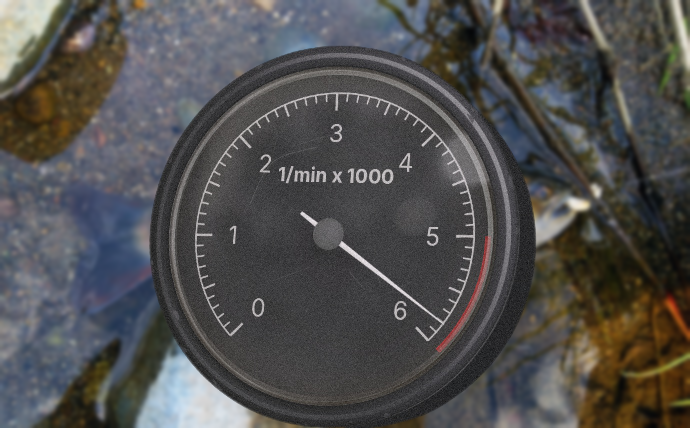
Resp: 5800 rpm
